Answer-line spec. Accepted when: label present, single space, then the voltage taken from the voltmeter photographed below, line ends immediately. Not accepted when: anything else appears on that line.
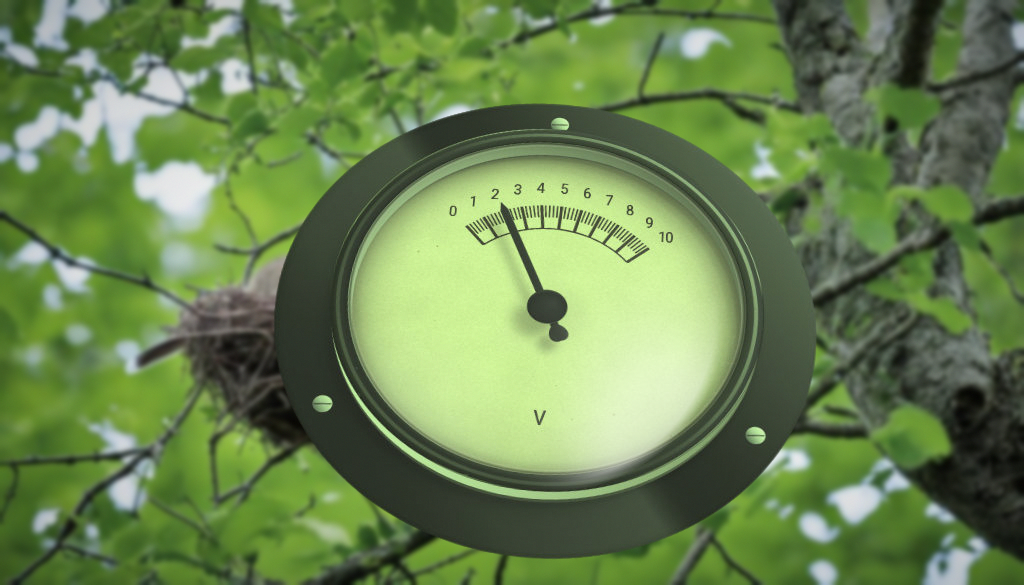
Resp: 2 V
